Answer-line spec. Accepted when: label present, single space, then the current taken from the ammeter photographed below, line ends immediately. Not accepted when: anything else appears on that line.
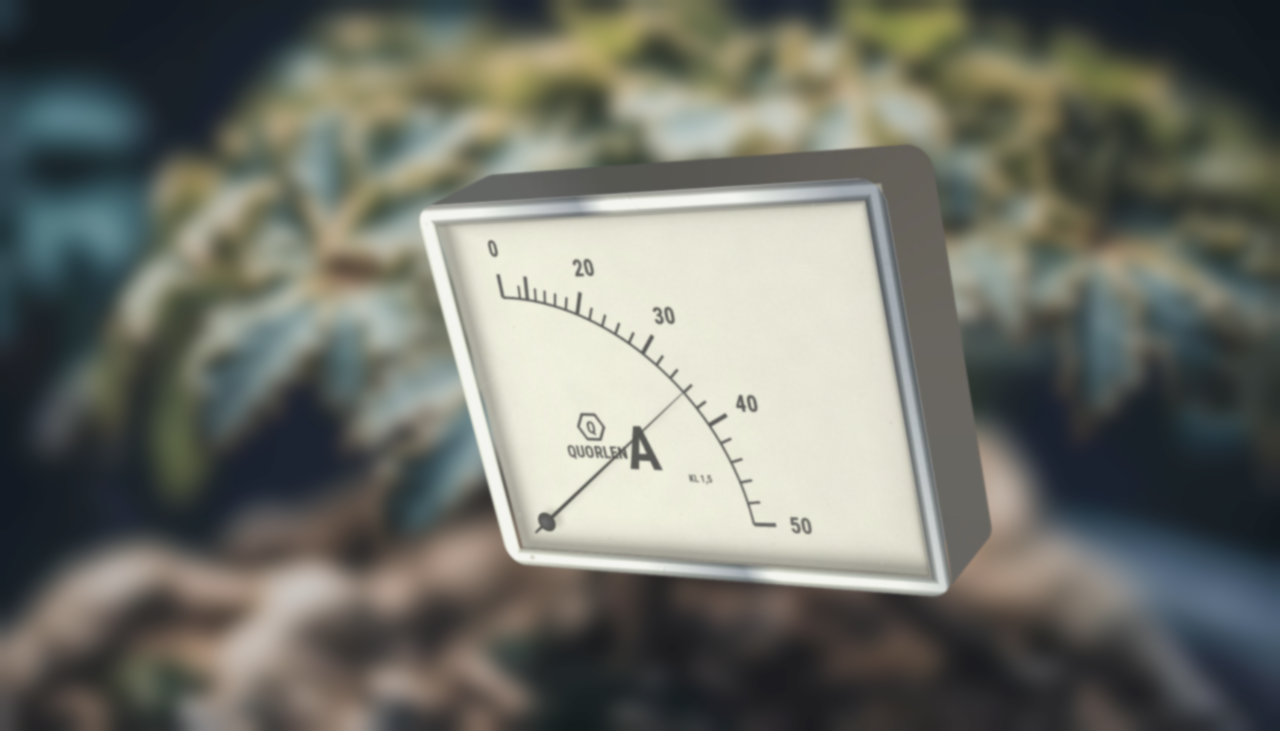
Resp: 36 A
